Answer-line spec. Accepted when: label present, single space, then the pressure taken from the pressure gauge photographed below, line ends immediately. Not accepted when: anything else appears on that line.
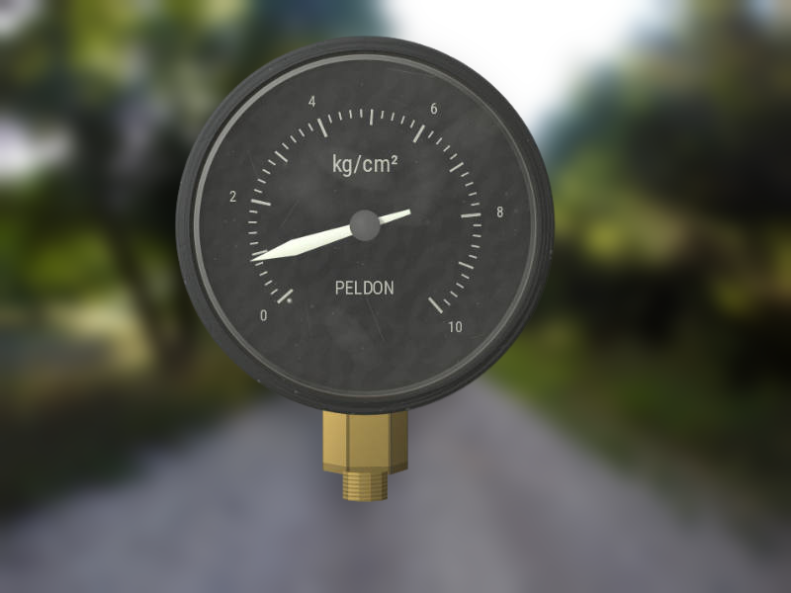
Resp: 0.9 kg/cm²
